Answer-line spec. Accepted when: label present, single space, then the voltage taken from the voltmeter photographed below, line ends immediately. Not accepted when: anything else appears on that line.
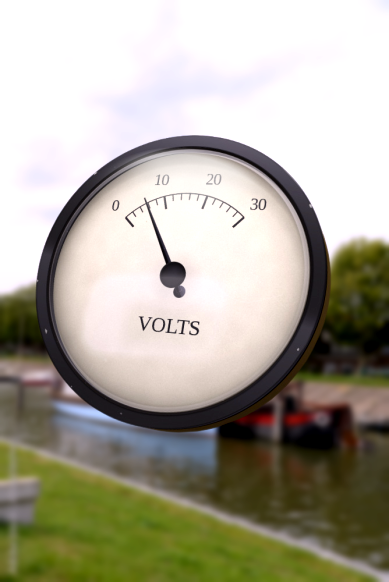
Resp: 6 V
